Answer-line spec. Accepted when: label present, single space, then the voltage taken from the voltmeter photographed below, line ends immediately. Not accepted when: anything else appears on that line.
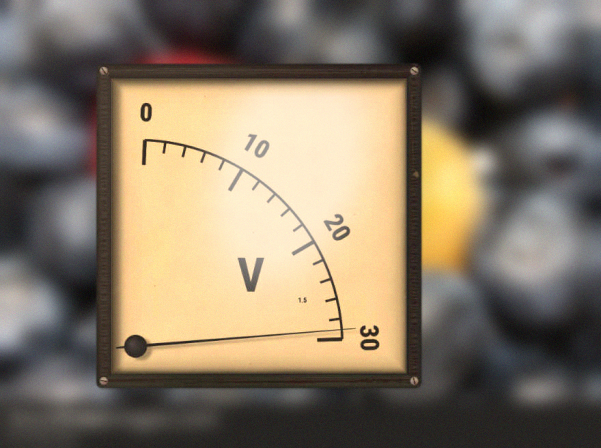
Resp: 29 V
